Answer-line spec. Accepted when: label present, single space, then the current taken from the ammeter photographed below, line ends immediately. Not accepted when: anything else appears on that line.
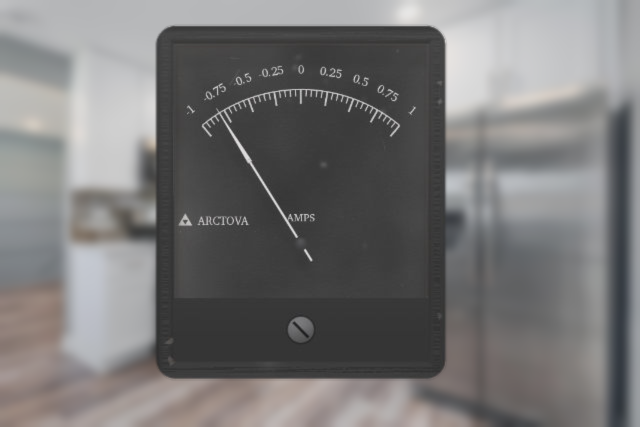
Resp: -0.8 A
